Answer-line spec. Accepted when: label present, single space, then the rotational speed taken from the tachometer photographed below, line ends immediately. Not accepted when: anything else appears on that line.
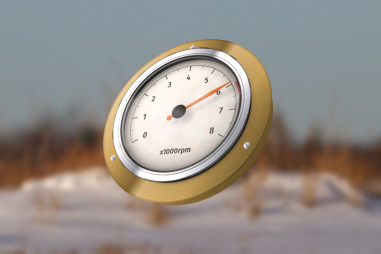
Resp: 6000 rpm
